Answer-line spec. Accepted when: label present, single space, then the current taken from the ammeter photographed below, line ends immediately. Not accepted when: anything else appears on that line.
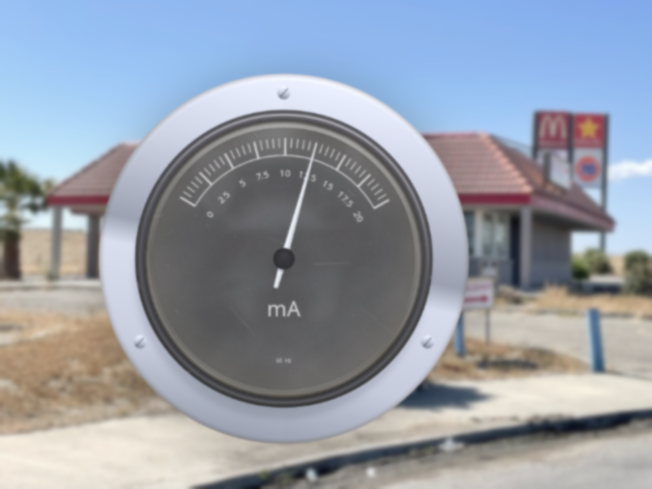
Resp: 12.5 mA
